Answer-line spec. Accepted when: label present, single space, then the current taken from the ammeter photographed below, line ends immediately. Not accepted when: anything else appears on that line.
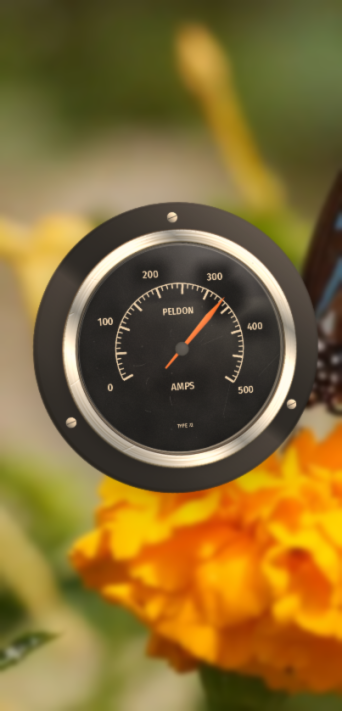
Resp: 330 A
